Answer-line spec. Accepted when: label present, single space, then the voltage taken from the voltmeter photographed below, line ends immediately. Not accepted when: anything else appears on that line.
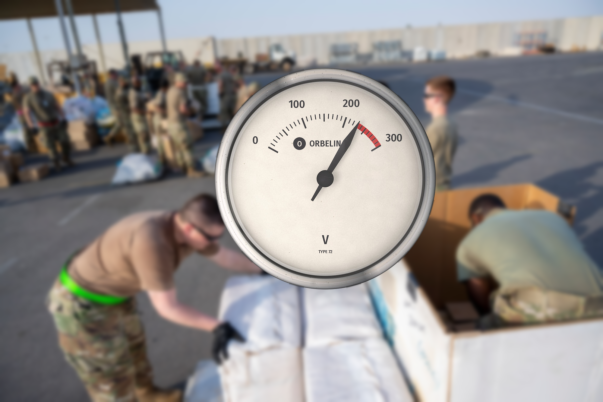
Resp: 230 V
